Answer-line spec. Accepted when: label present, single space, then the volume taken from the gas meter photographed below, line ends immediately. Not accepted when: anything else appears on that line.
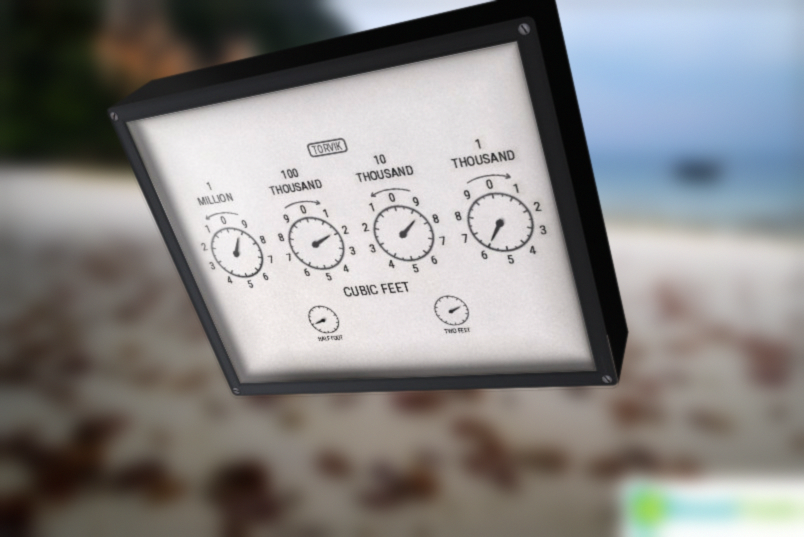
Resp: 918600 ft³
